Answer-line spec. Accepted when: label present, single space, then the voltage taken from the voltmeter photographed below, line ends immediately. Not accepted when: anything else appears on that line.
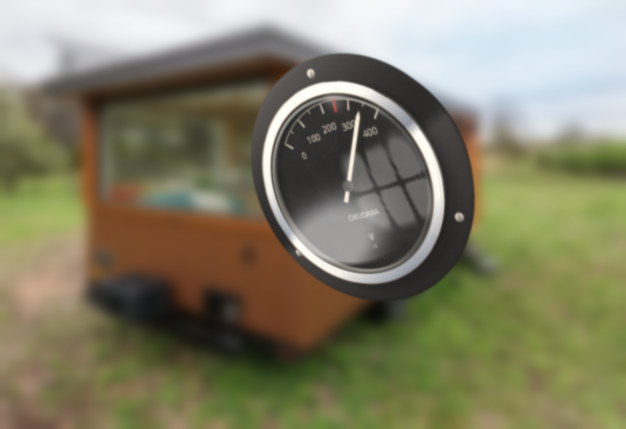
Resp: 350 V
